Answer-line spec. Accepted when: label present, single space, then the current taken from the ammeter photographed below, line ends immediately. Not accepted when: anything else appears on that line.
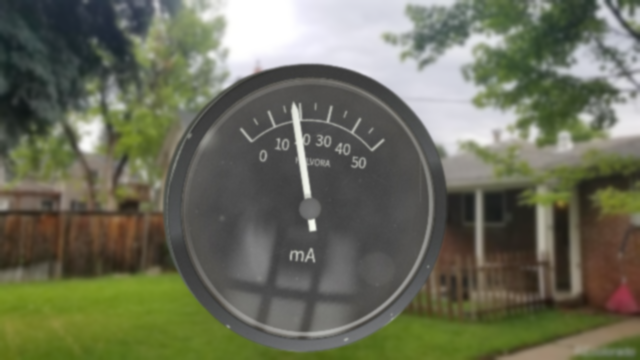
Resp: 17.5 mA
